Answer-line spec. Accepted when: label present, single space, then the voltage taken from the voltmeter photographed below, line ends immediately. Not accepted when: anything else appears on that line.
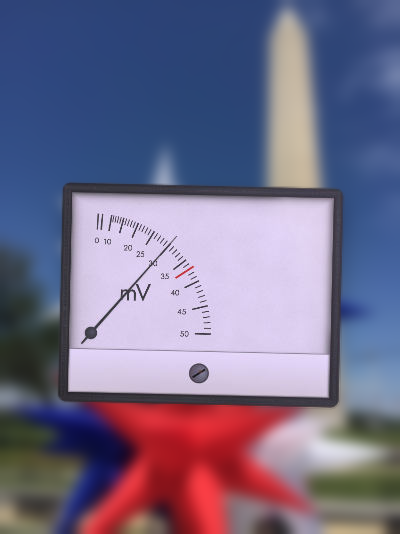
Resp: 30 mV
